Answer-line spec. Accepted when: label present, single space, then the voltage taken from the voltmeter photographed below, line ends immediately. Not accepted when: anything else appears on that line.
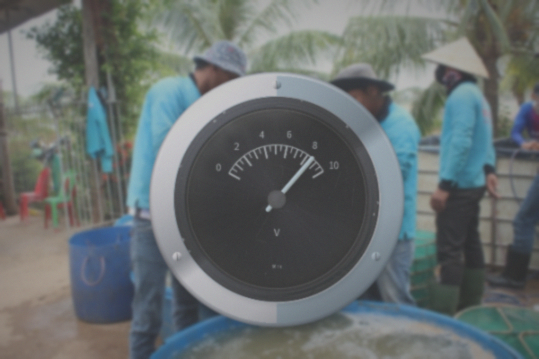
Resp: 8.5 V
